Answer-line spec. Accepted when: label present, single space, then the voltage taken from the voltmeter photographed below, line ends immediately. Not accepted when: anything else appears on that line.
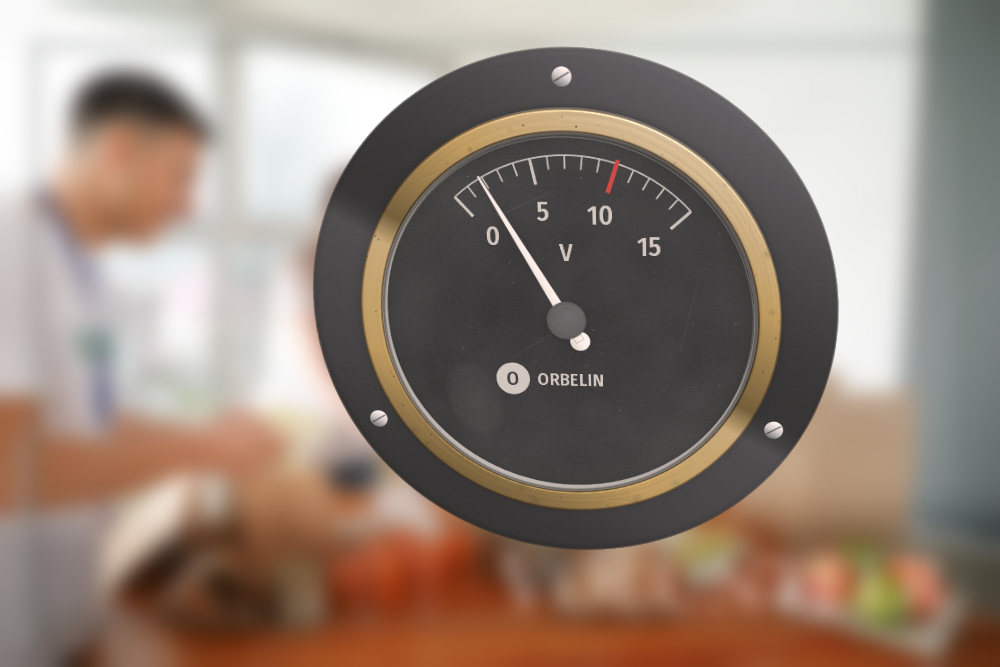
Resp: 2 V
